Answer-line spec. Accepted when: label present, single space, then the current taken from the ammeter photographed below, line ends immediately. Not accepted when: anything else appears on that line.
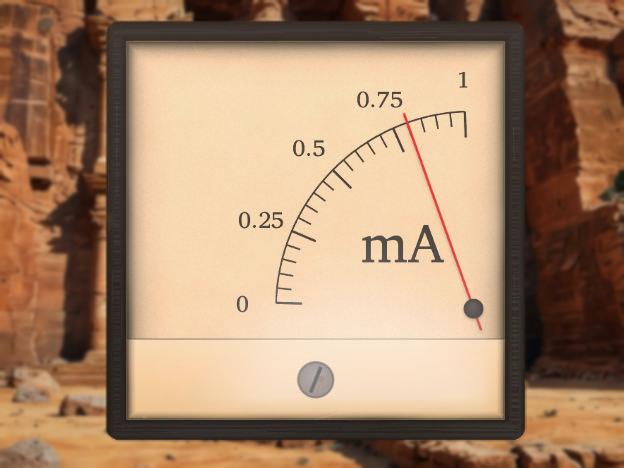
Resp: 0.8 mA
